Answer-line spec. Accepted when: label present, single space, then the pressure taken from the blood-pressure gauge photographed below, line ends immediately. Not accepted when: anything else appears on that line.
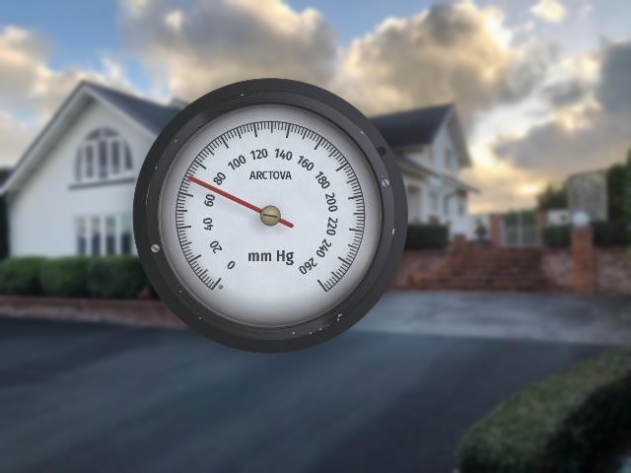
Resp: 70 mmHg
